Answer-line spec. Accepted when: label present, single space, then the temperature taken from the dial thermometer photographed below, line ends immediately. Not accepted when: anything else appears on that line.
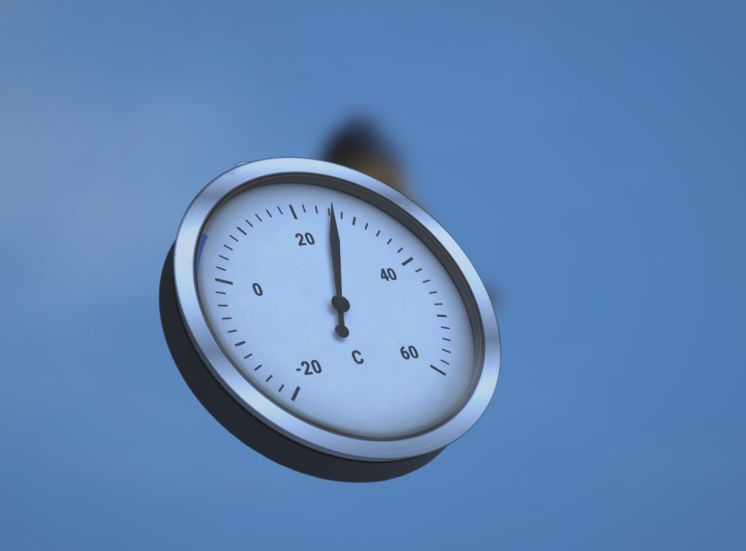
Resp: 26 °C
